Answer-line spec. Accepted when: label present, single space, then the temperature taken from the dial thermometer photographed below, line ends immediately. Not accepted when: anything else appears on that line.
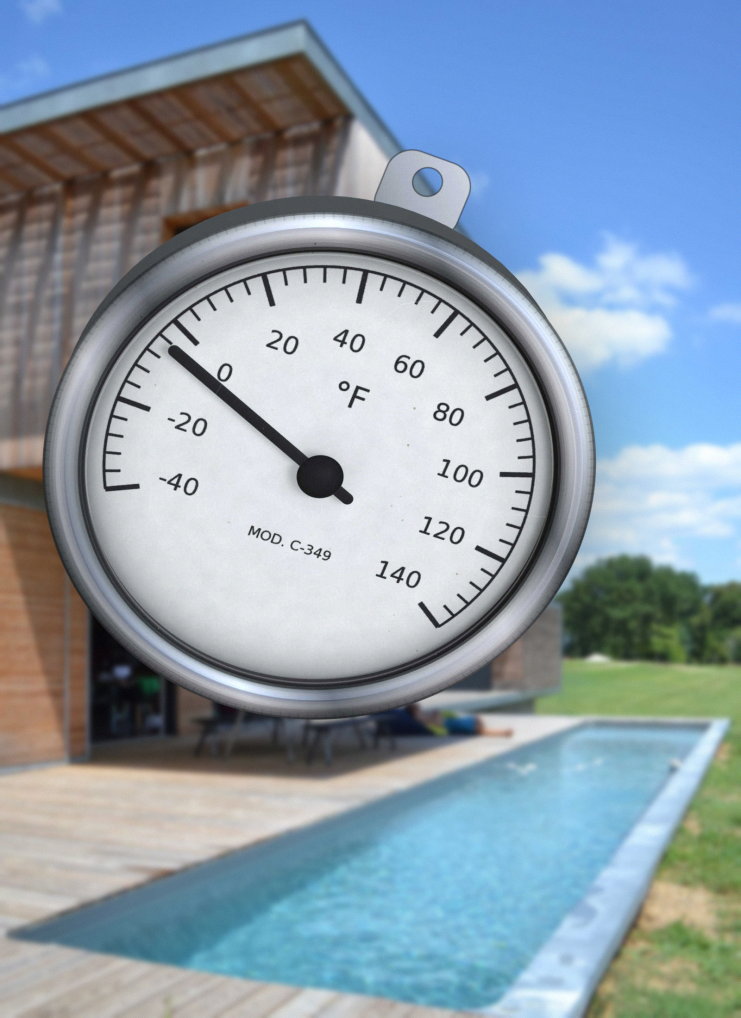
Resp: -4 °F
